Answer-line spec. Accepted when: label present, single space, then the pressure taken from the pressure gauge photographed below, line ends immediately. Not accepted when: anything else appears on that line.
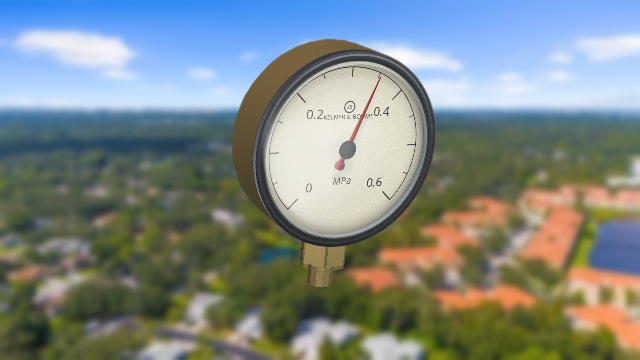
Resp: 0.35 MPa
